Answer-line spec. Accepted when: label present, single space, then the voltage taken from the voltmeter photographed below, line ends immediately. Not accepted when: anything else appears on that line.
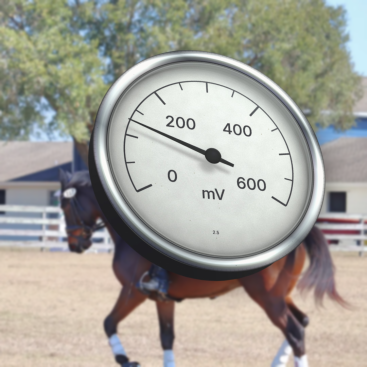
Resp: 125 mV
